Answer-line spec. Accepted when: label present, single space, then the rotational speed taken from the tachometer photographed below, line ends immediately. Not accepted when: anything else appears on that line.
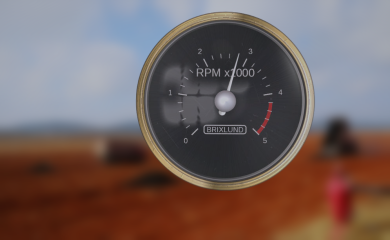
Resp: 2800 rpm
